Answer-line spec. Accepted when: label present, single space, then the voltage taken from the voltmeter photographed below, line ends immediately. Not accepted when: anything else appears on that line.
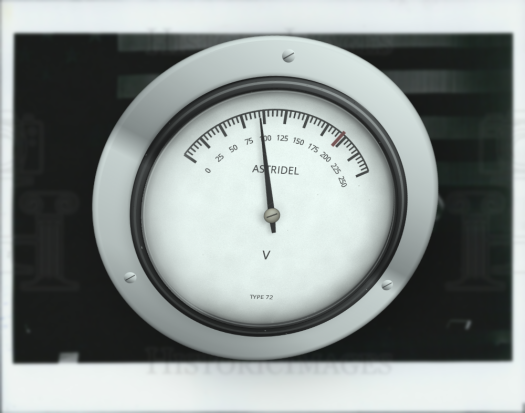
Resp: 95 V
